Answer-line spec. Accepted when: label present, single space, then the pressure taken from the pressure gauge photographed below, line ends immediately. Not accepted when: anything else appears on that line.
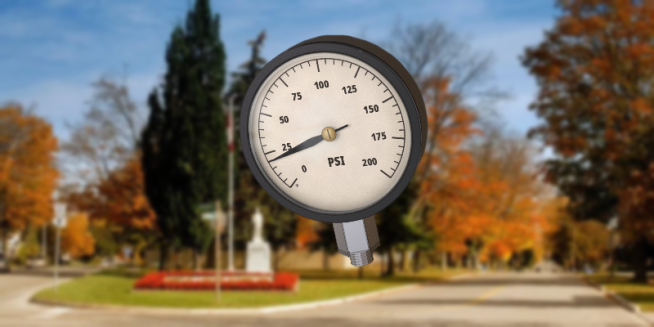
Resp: 20 psi
